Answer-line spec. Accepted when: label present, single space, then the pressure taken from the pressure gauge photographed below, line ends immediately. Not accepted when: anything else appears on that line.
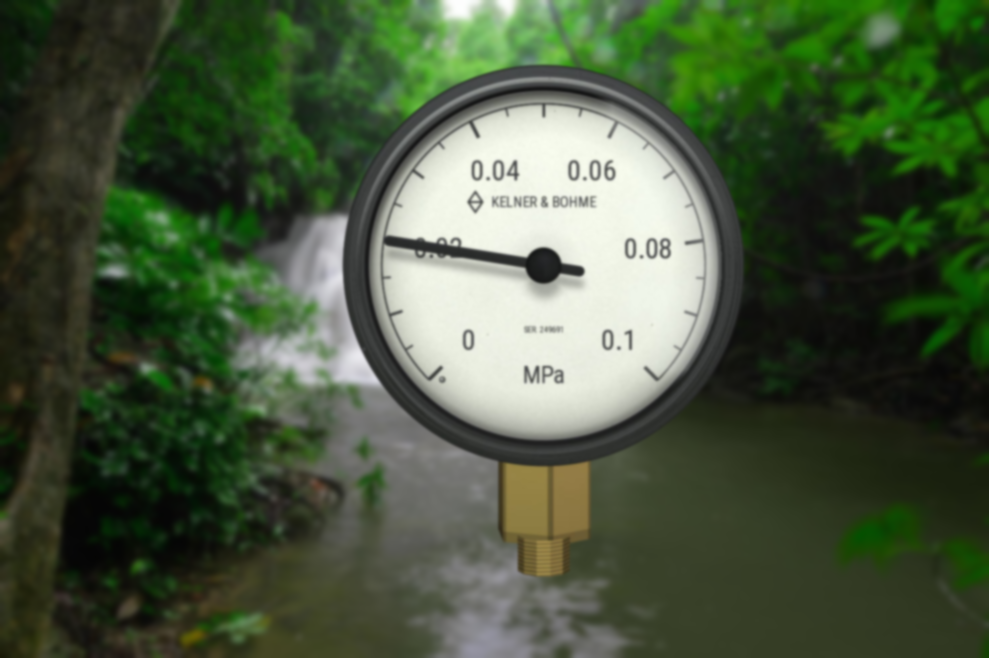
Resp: 0.02 MPa
